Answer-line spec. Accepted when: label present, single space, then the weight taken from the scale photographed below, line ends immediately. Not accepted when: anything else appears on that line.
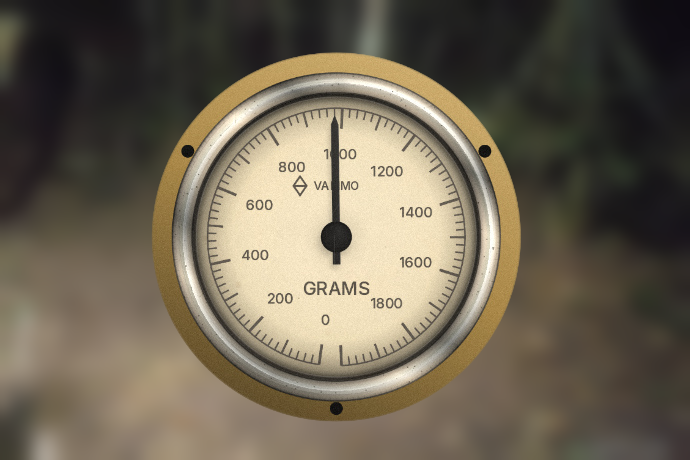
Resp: 980 g
